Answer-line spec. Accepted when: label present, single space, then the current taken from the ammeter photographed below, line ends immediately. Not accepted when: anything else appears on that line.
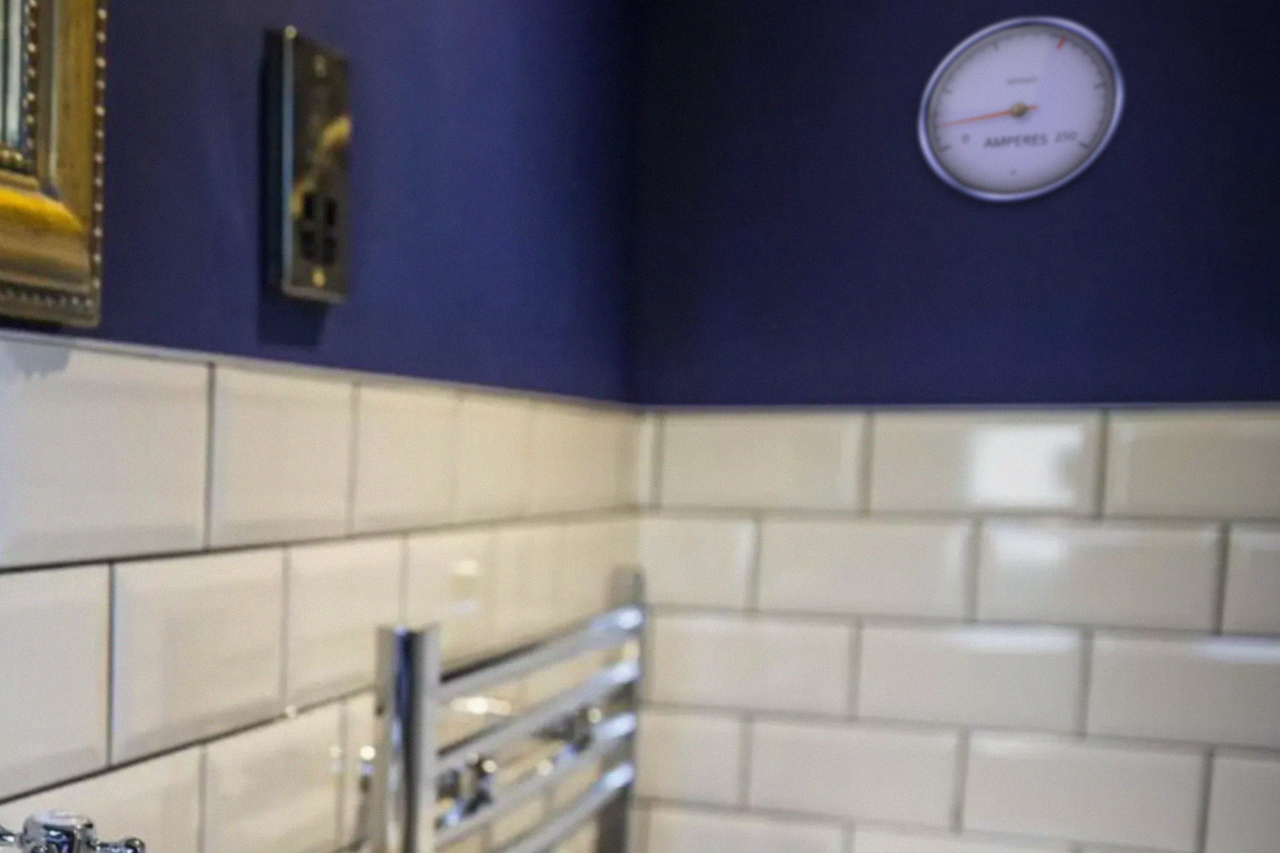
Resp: 20 A
